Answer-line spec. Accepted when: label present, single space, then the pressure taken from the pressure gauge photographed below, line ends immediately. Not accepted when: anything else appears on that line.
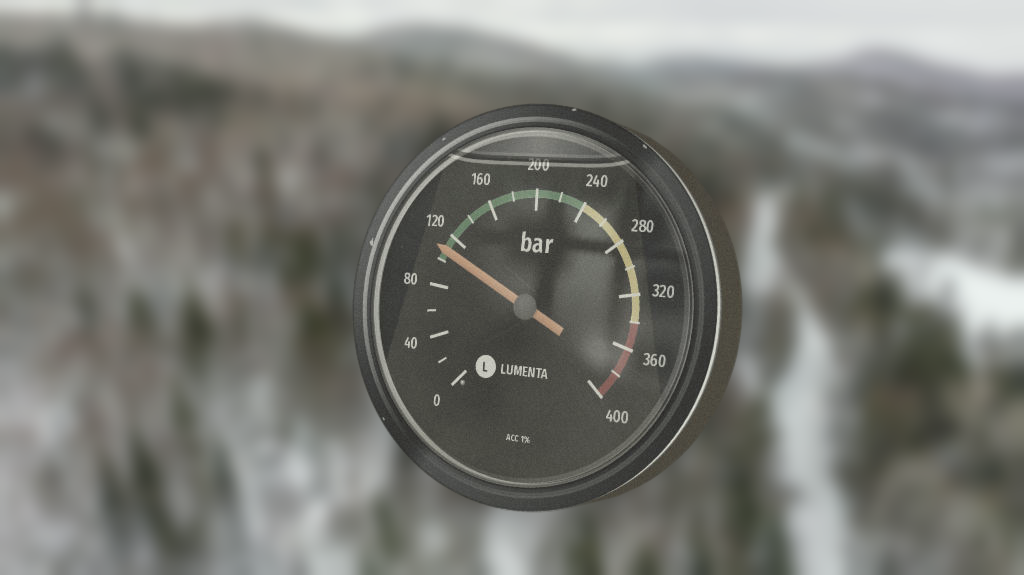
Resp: 110 bar
